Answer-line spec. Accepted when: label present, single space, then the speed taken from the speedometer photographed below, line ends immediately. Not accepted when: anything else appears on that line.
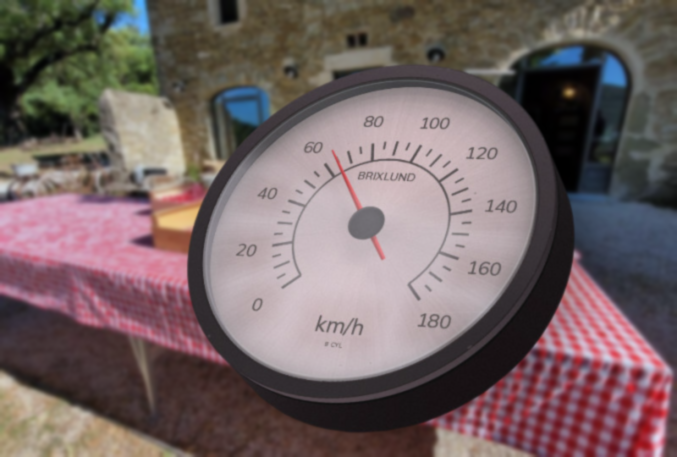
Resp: 65 km/h
